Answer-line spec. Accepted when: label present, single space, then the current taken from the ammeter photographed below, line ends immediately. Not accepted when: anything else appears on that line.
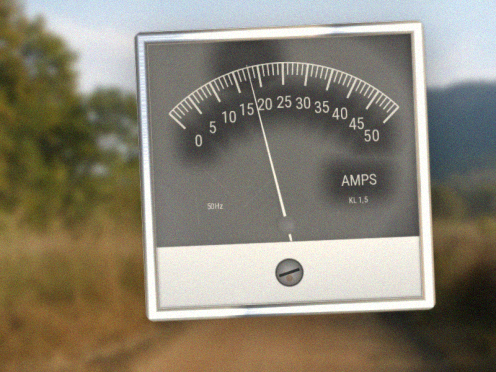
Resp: 18 A
